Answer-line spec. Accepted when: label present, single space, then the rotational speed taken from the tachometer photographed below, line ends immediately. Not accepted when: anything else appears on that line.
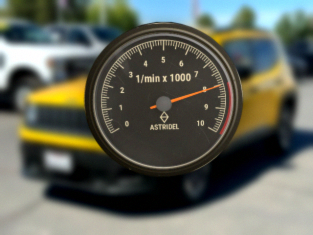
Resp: 8000 rpm
